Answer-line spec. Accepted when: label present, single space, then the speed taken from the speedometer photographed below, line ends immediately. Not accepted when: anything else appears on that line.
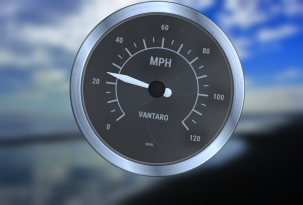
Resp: 25 mph
